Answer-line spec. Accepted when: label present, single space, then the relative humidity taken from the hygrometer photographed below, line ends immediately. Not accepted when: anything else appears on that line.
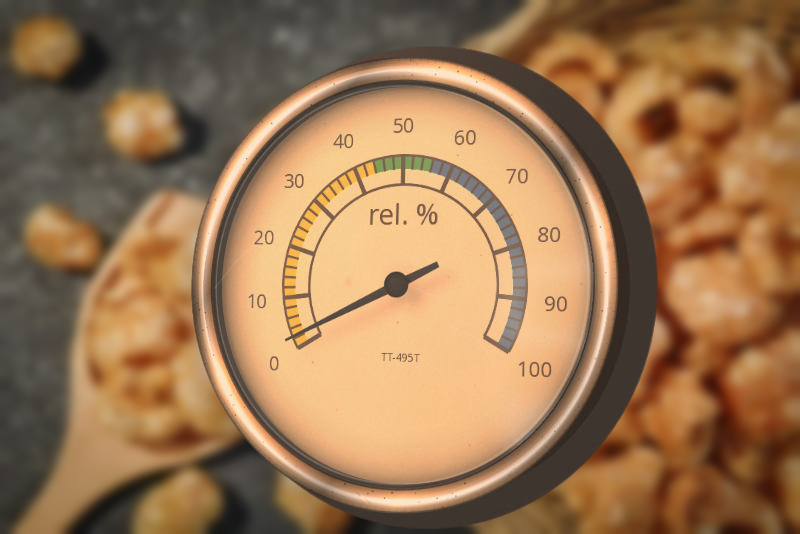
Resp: 2 %
